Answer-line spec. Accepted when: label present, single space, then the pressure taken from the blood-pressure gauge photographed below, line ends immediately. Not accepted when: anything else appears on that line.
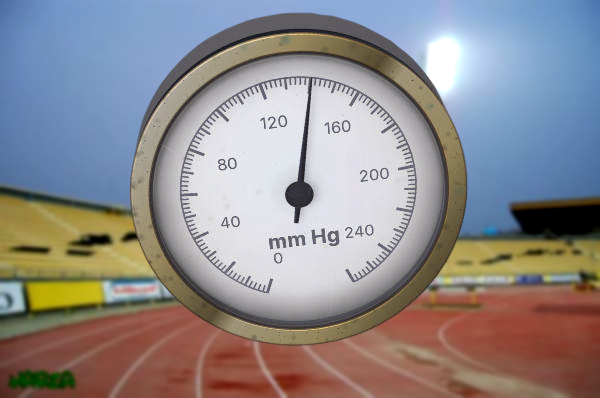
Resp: 140 mmHg
